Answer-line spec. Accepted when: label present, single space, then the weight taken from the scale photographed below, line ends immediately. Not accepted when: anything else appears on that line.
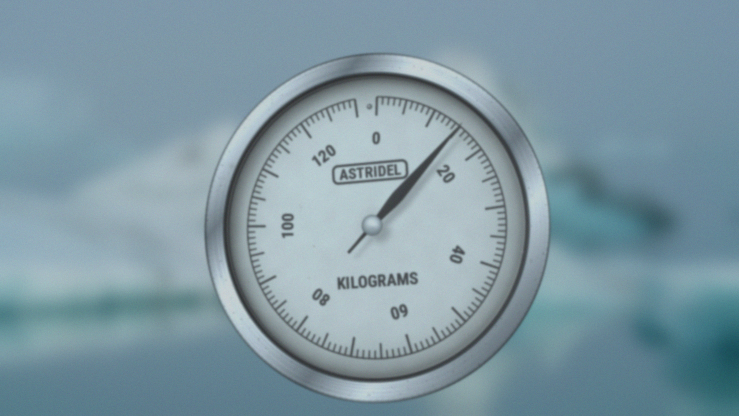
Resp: 15 kg
